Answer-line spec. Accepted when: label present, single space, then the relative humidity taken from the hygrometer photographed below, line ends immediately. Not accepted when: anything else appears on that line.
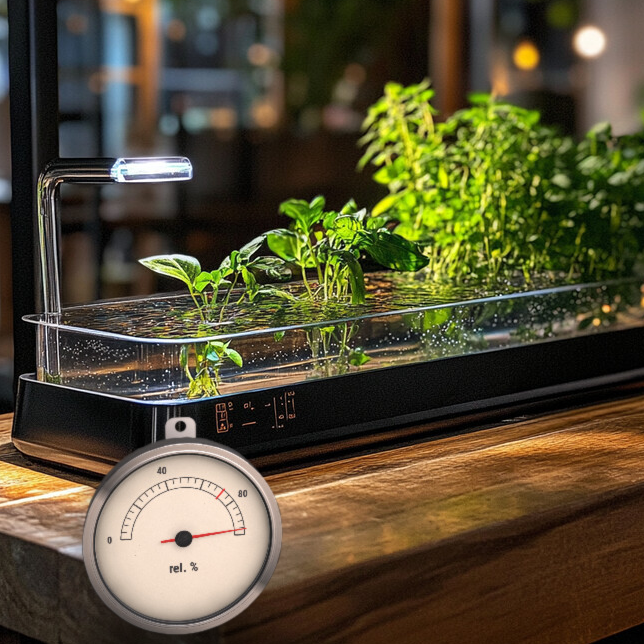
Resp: 96 %
